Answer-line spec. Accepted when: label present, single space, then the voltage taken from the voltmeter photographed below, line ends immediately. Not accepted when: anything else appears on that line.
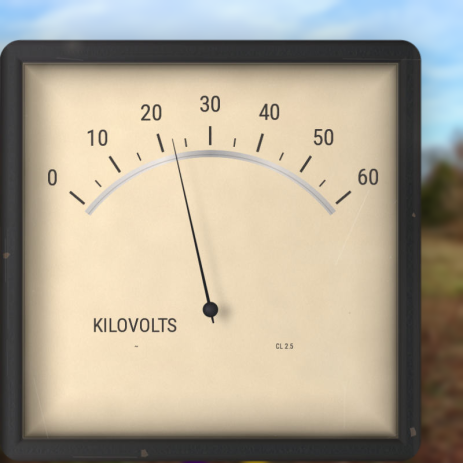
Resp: 22.5 kV
